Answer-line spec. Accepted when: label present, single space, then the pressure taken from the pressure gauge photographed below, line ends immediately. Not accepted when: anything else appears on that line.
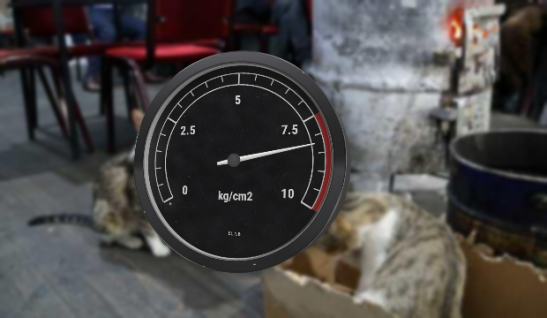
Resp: 8.25 kg/cm²
